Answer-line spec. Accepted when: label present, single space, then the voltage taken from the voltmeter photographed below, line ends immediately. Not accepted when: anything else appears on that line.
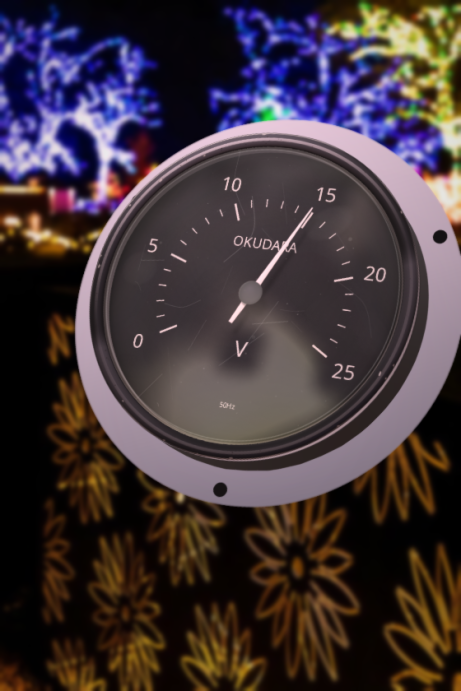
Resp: 15 V
